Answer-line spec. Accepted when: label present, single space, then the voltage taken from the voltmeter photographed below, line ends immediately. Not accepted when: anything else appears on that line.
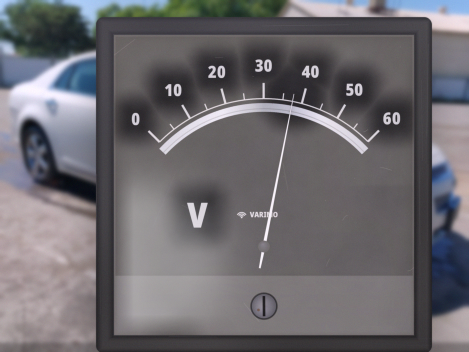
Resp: 37.5 V
